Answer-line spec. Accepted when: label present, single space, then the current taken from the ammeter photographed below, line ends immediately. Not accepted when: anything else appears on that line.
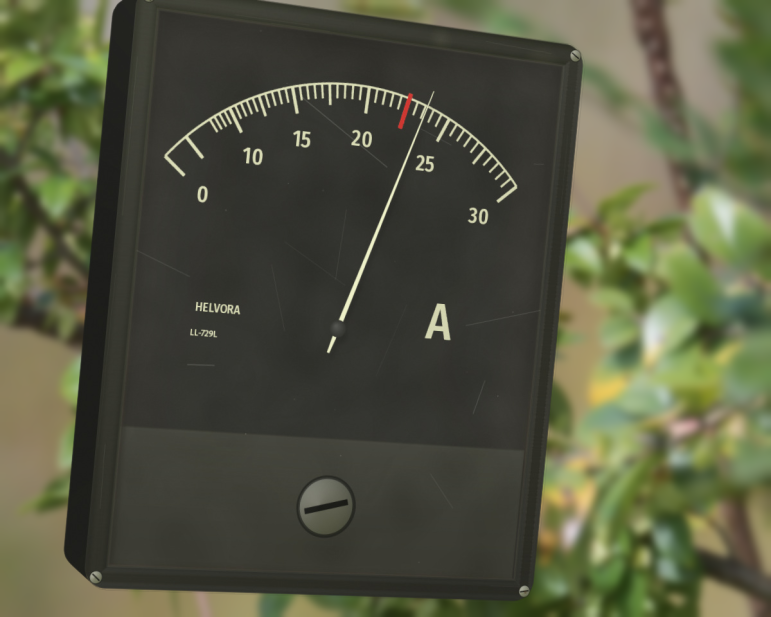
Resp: 23.5 A
